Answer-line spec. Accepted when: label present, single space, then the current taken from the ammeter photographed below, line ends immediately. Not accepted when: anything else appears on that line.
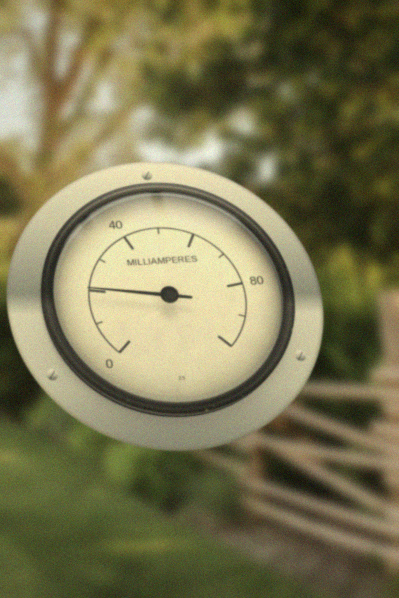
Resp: 20 mA
